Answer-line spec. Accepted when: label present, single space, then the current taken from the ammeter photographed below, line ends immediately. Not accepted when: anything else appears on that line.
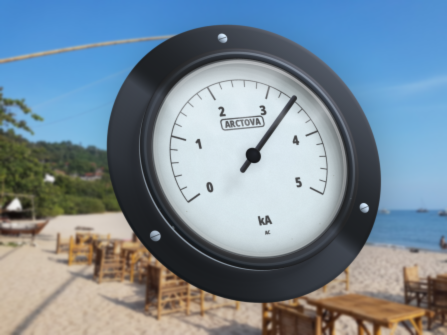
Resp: 3.4 kA
